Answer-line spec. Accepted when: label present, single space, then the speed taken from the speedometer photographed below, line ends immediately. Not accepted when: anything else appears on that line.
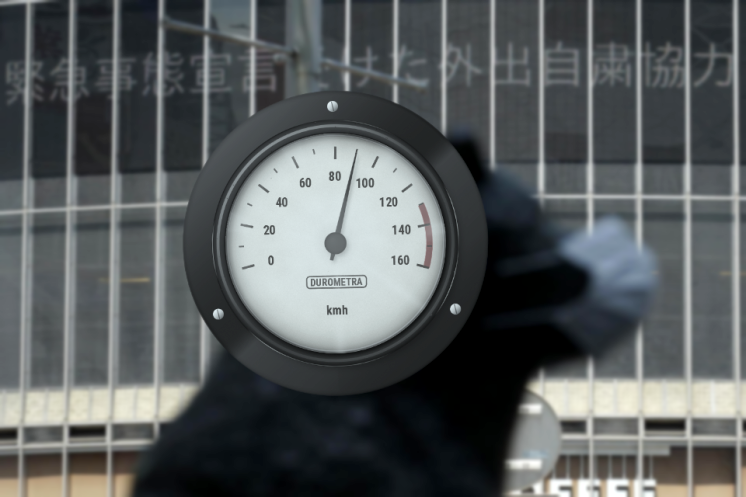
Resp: 90 km/h
